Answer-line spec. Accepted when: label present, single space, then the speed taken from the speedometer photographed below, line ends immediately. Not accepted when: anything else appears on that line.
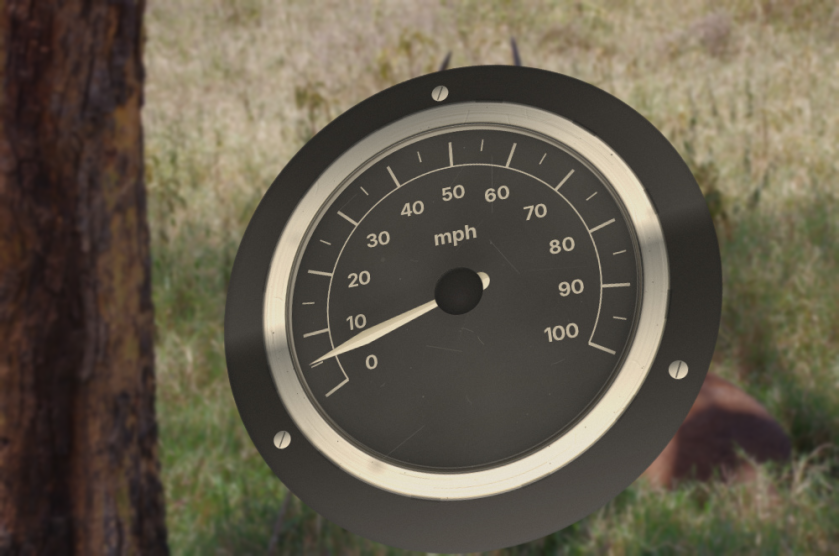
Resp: 5 mph
